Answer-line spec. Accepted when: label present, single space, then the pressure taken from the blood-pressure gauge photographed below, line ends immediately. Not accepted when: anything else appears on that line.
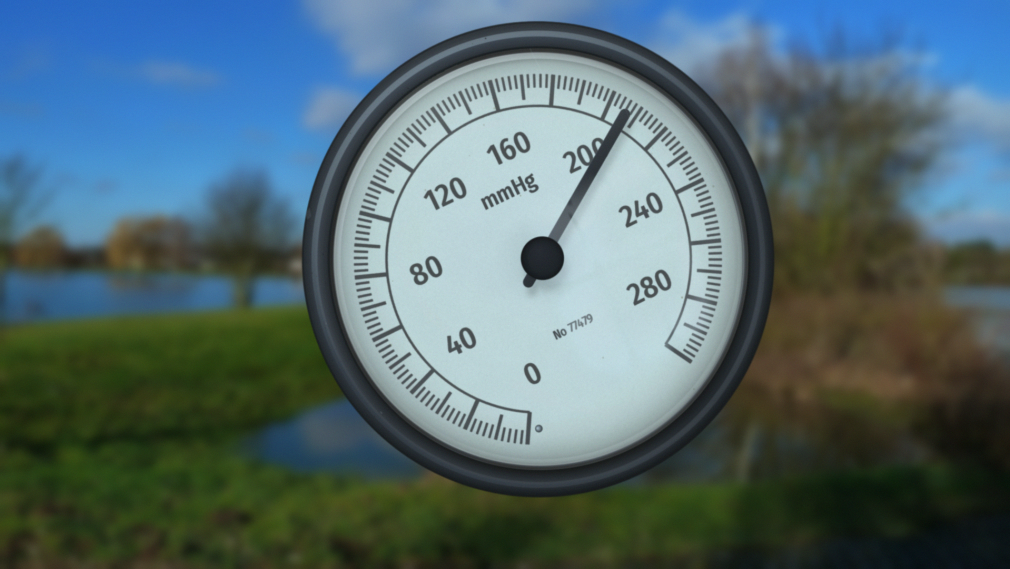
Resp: 206 mmHg
